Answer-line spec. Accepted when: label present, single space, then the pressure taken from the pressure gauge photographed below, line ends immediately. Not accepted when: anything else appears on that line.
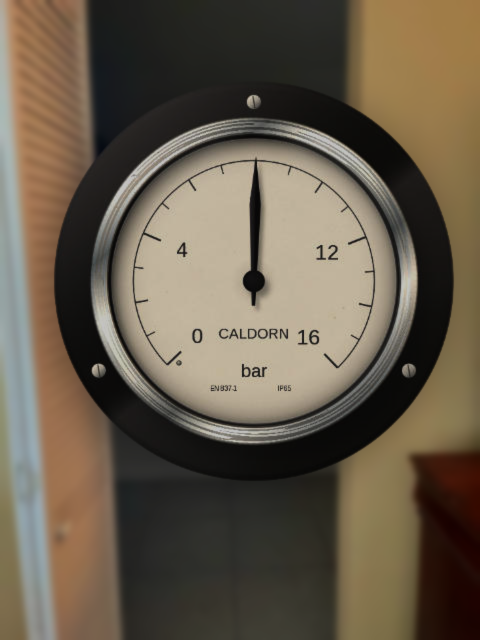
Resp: 8 bar
